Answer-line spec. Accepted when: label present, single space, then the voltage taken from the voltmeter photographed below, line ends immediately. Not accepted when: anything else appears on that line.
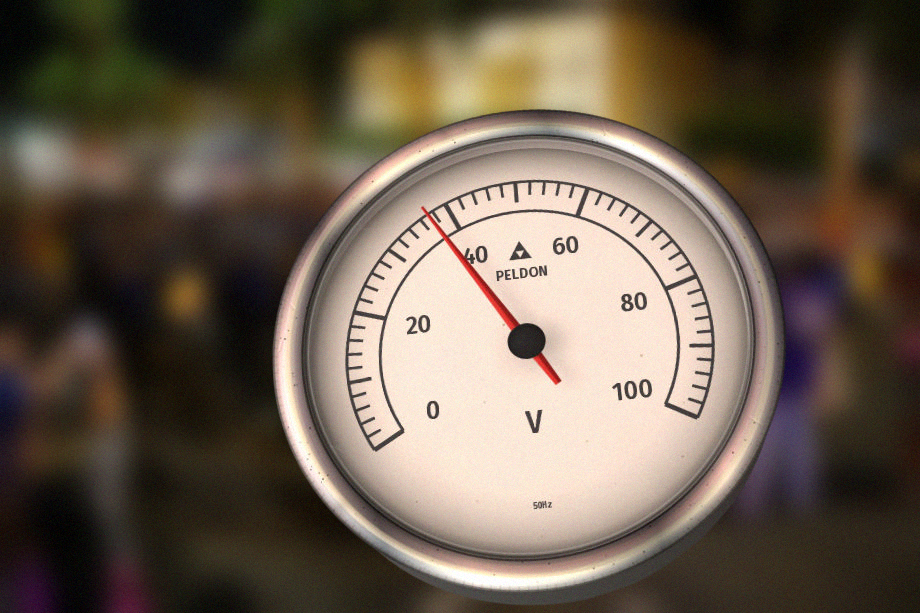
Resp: 37 V
